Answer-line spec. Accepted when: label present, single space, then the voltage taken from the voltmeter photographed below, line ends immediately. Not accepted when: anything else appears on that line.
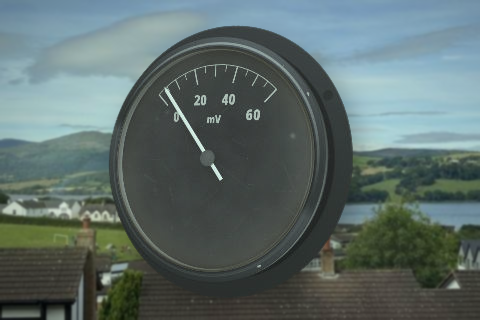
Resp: 5 mV
